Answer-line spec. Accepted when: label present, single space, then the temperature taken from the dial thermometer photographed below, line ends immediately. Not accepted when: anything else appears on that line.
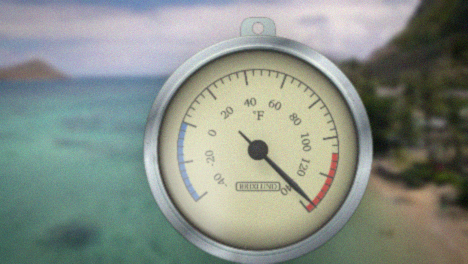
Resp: 136 °F
